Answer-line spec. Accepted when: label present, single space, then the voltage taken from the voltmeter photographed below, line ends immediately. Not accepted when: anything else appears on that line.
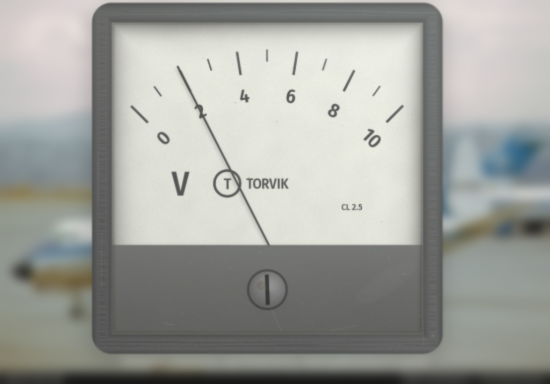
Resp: 2 V
